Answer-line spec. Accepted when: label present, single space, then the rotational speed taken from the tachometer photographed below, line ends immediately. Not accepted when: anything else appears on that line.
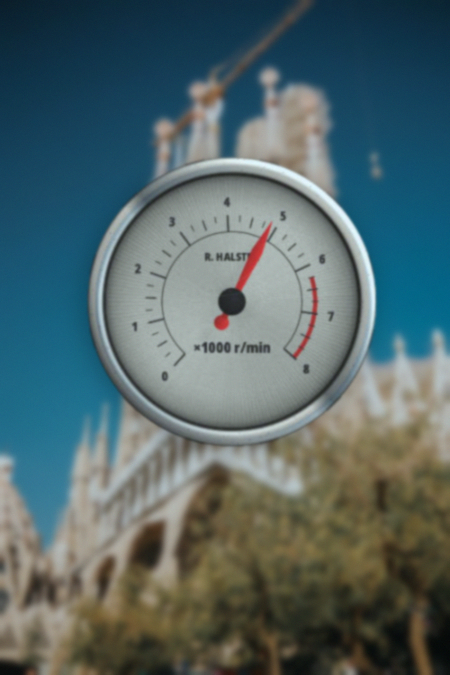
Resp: 4875 rpm
